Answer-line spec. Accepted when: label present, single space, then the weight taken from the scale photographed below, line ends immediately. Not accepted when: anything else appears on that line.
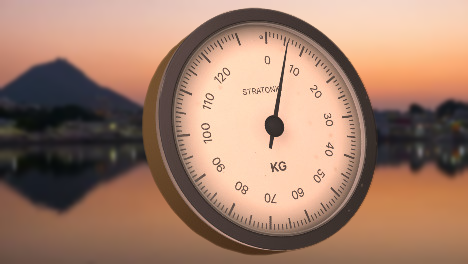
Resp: 5 kg
